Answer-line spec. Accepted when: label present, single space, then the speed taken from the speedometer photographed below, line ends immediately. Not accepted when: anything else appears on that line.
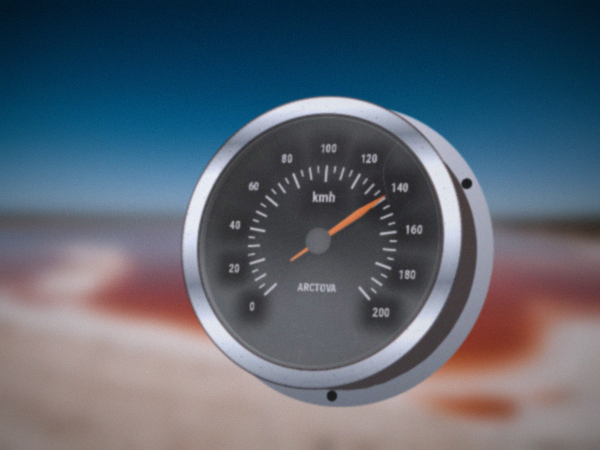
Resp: 140 km/h
